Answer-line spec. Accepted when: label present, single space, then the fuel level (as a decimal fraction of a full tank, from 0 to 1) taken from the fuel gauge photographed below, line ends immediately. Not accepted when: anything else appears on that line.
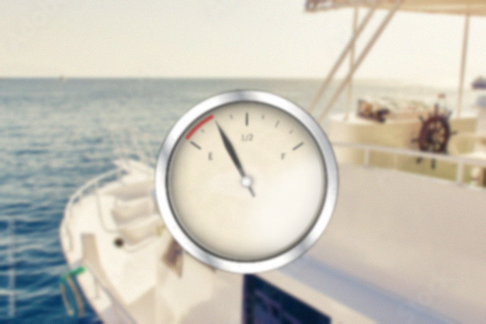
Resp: 0.25
